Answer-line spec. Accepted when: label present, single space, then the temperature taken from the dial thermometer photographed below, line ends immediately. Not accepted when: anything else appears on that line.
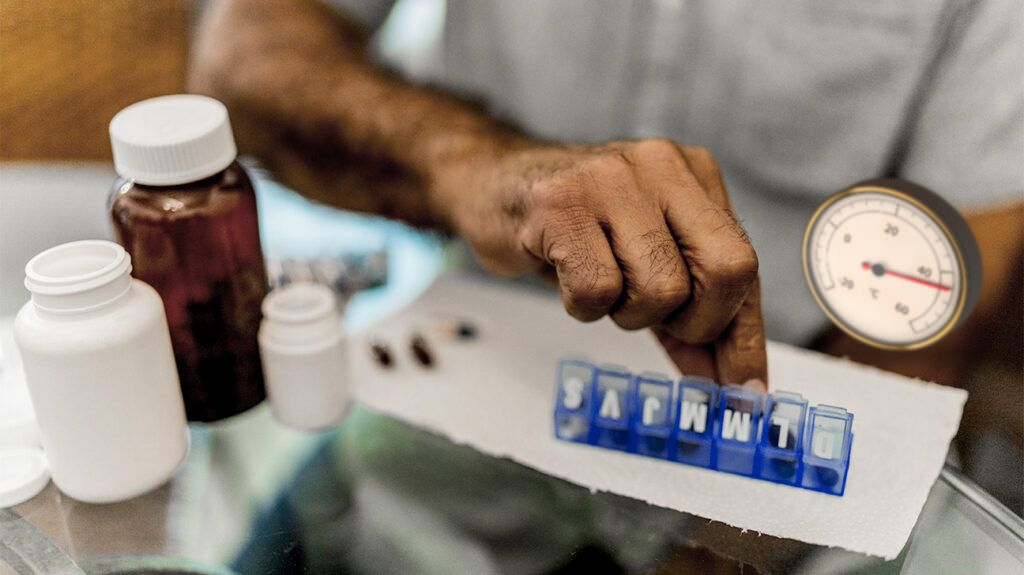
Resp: 44 °C
